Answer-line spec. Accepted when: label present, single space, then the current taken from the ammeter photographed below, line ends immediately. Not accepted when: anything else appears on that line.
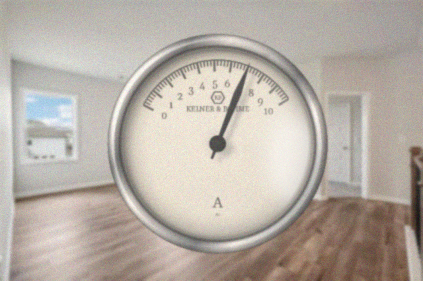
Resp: 7 A
